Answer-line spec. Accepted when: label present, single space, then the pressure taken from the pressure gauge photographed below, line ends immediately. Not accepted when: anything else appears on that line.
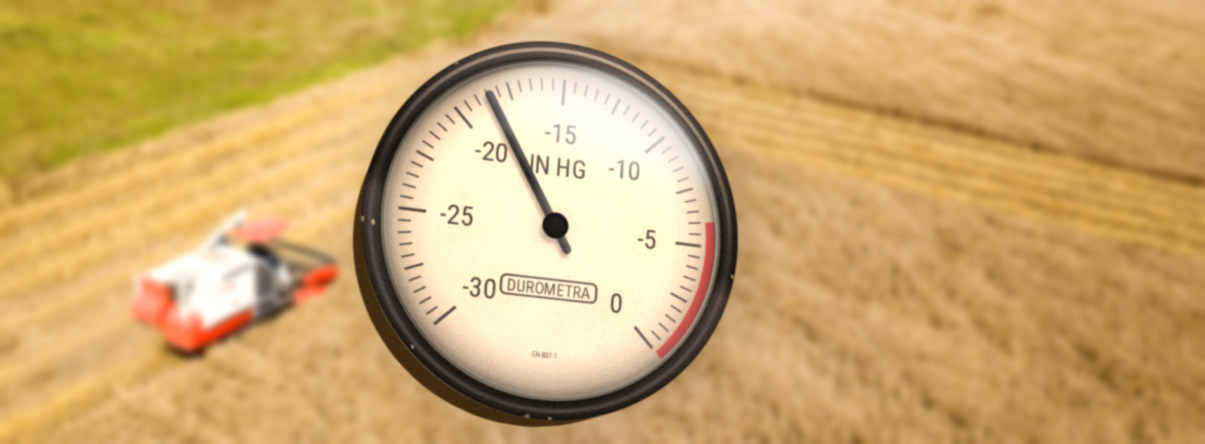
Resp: -18.5 inHg
